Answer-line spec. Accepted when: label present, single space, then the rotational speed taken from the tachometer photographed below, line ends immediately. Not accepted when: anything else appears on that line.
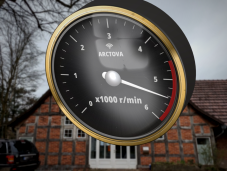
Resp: 5400 rpm
